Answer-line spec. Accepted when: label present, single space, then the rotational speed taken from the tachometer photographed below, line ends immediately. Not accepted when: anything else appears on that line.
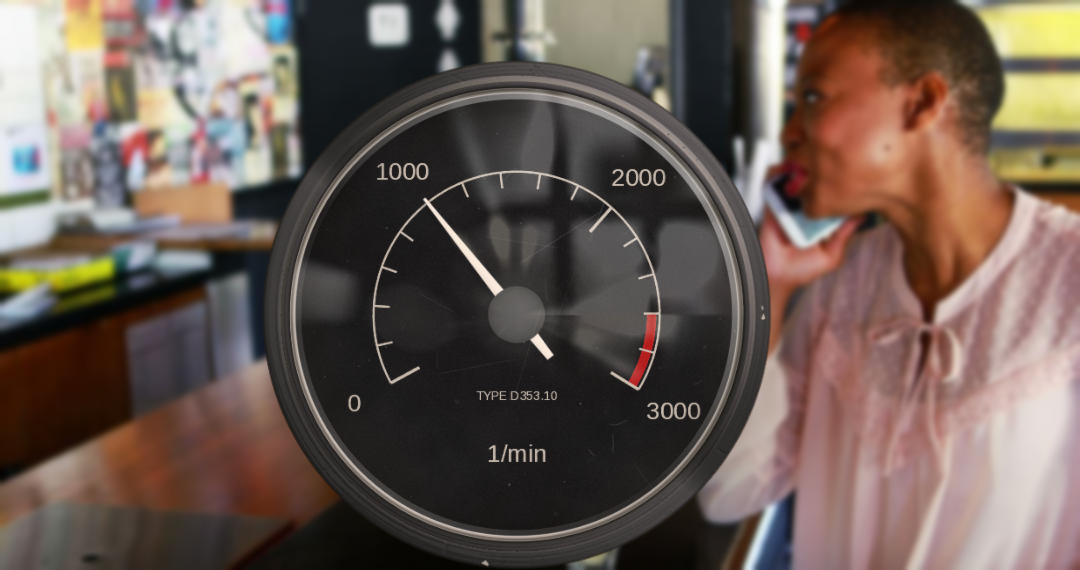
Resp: 1000 rpm
